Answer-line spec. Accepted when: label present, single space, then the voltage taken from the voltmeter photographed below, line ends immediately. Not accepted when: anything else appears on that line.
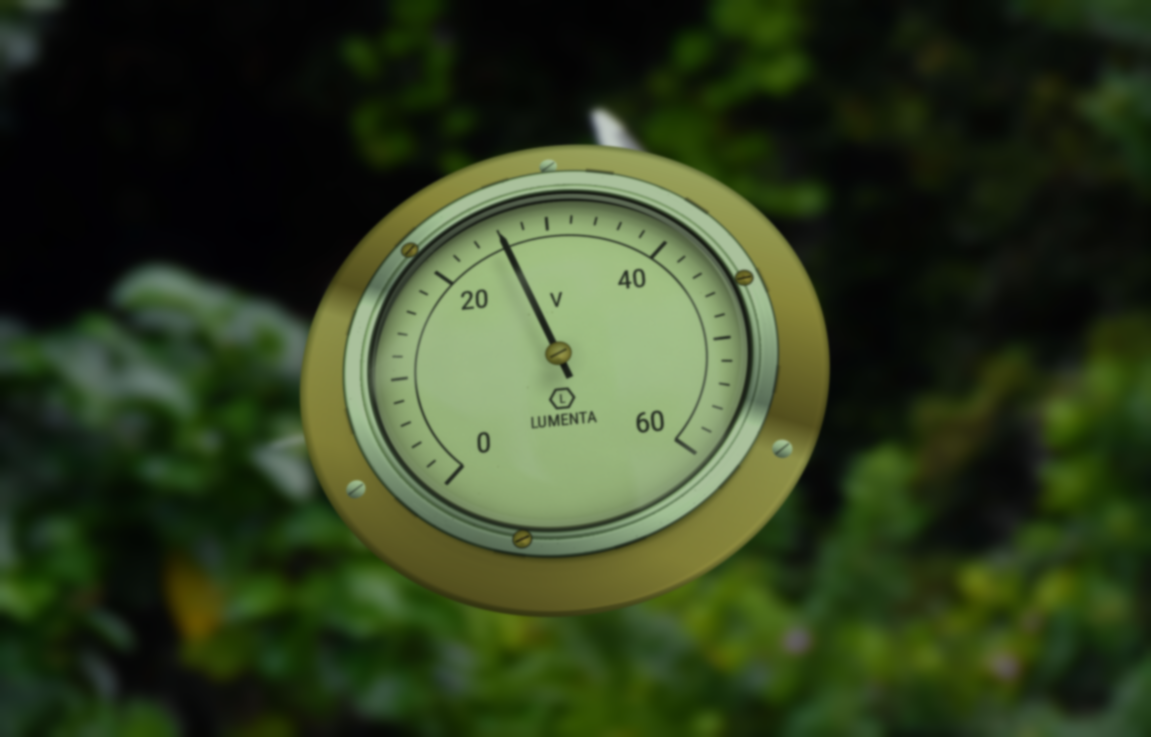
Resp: 26 V
